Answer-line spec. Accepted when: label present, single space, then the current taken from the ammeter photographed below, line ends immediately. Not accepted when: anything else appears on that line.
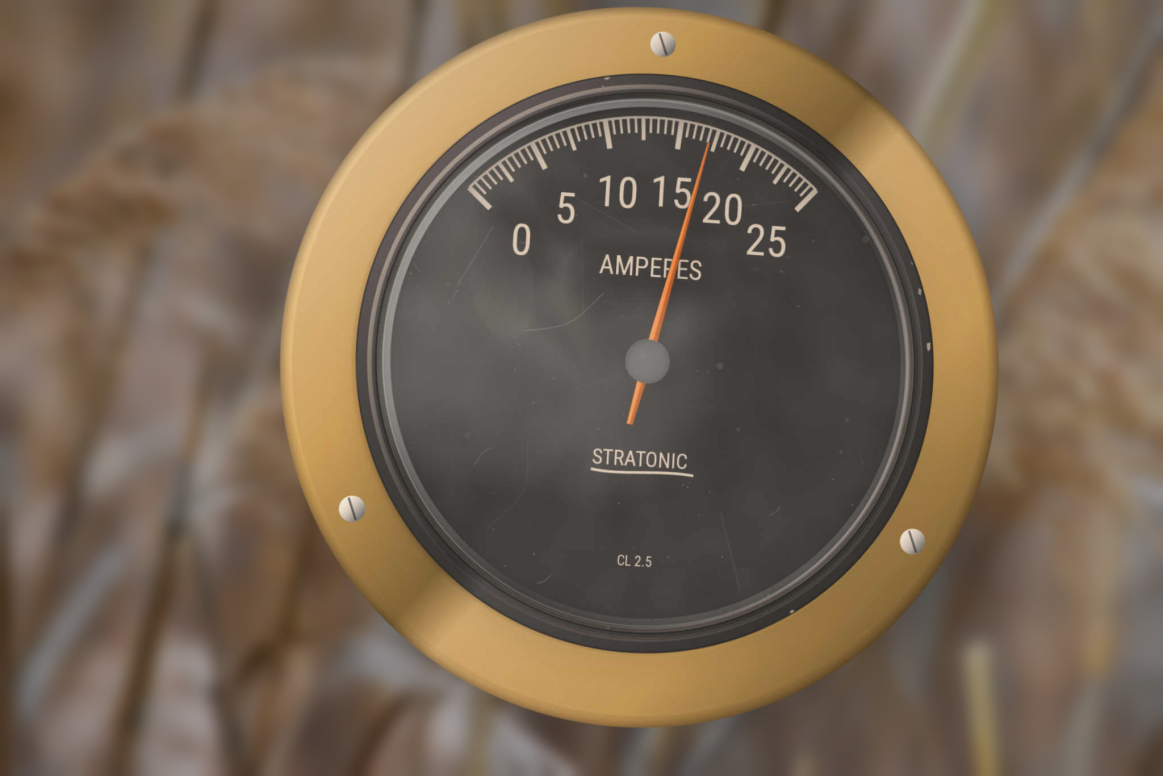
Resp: 17 A
